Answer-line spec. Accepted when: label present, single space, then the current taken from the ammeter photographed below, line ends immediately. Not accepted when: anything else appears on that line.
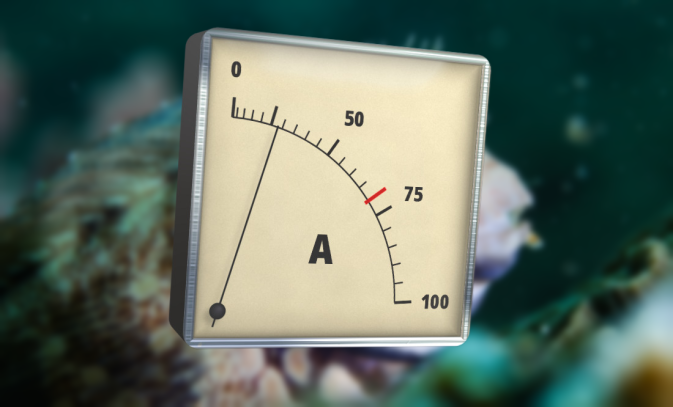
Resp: 27.5 A
